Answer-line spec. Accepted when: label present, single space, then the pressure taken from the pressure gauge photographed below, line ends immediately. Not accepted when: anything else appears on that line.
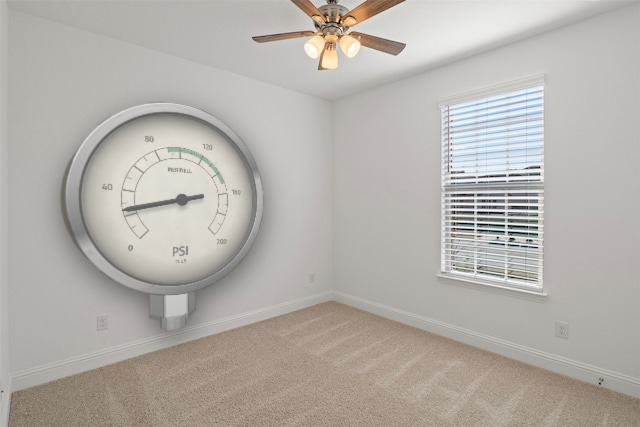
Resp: 25 psi
